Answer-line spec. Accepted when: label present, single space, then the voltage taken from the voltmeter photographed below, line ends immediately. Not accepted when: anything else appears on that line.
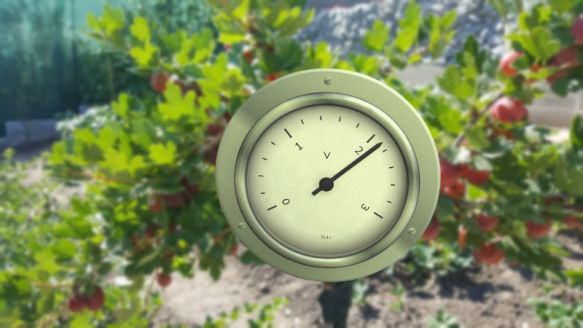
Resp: 2.1 V
